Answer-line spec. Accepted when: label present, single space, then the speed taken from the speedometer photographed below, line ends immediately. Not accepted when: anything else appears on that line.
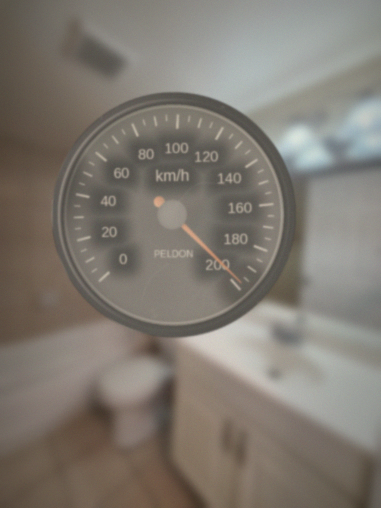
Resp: 197.5 km/h
